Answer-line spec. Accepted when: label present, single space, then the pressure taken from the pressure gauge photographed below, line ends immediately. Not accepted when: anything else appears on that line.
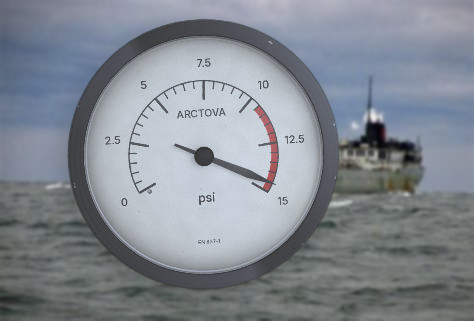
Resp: 14.5 psi
